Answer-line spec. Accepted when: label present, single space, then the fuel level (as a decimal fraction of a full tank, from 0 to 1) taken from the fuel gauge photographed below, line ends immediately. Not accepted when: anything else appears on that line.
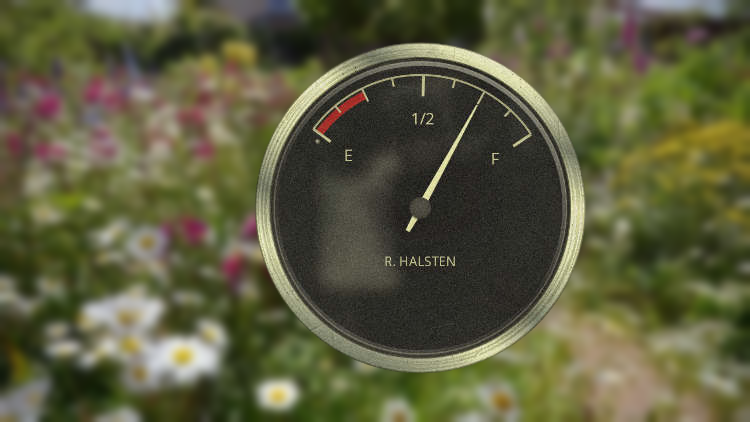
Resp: 0.75
